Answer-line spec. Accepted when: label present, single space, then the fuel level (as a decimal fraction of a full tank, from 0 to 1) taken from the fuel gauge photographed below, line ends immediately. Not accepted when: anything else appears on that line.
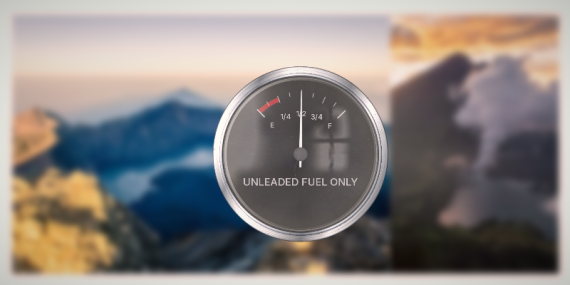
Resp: 0.5
